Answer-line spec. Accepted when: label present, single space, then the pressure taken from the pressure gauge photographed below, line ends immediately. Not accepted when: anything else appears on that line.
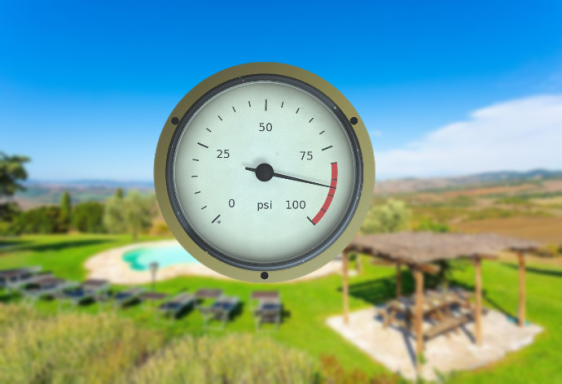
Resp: 87.5 psi
